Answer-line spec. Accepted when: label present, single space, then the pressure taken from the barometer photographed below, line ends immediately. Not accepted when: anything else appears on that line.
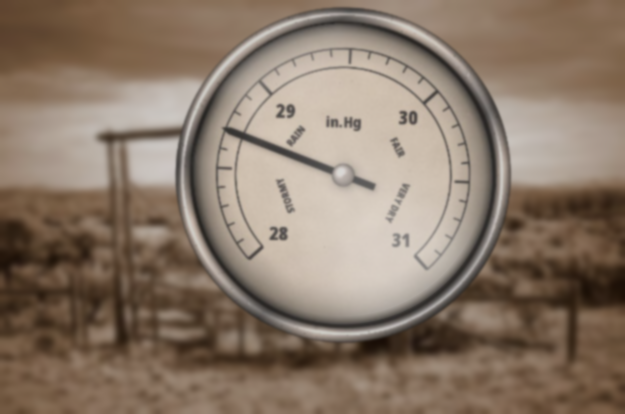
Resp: 28.7 inHg
